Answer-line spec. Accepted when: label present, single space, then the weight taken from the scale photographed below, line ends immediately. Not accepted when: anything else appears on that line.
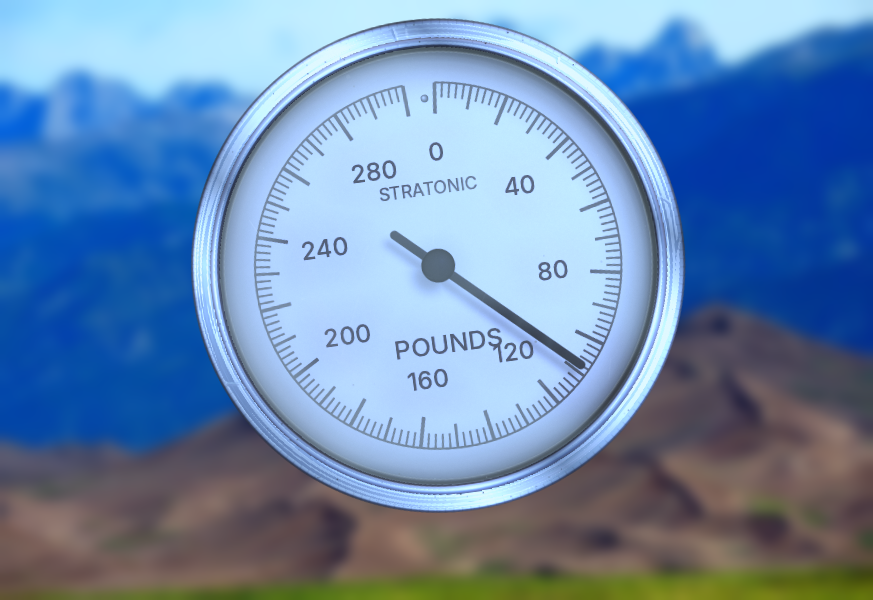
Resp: 108 lb
